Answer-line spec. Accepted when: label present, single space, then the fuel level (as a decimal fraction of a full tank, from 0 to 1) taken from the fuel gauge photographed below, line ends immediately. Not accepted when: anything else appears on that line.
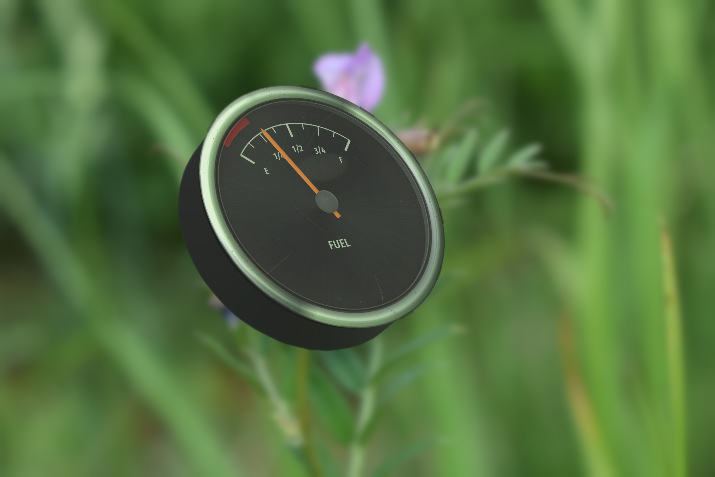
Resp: 0.25
